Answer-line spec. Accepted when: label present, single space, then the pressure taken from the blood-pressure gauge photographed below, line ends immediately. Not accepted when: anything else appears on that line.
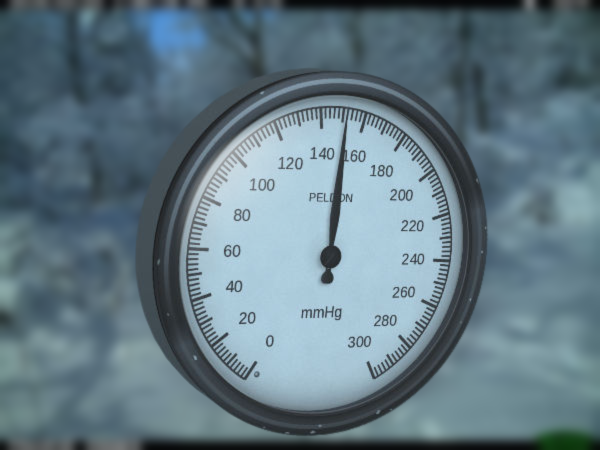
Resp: 150 mmHg
